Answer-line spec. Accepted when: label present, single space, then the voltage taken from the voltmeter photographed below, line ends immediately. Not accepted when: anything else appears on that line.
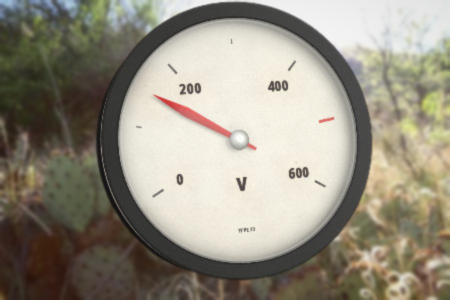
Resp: 150 V
